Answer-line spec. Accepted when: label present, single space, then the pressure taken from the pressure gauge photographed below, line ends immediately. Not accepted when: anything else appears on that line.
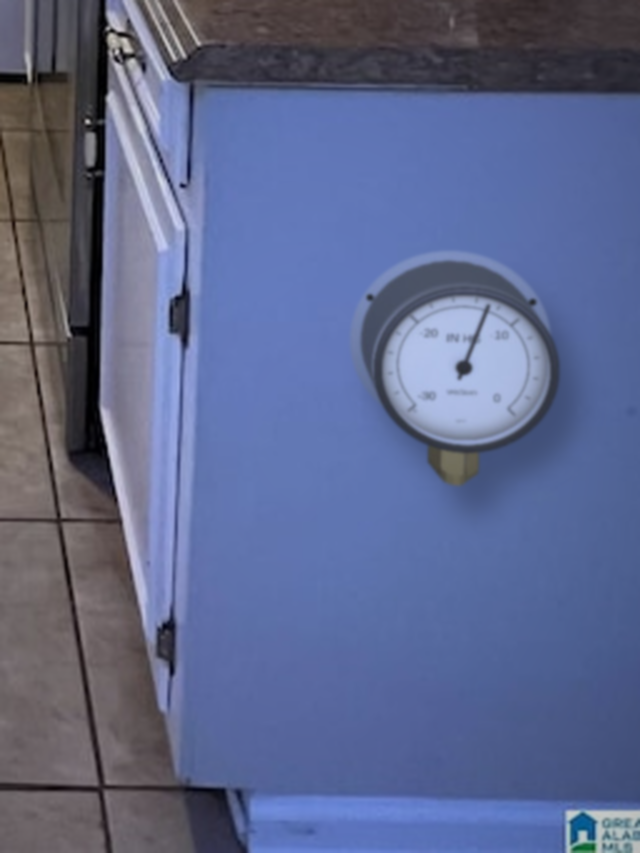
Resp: -13 inHg
